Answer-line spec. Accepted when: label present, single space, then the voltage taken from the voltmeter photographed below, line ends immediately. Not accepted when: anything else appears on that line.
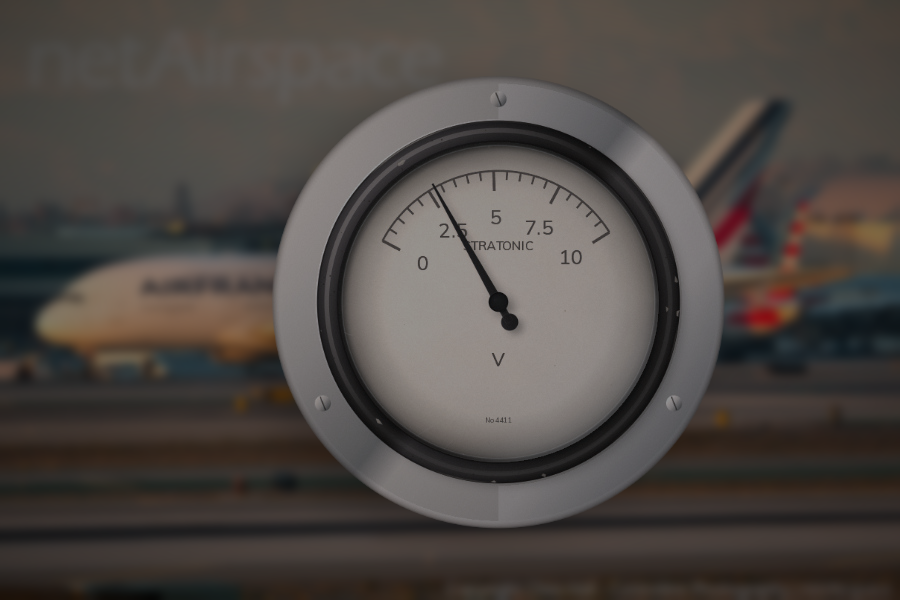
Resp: 2.75 V
